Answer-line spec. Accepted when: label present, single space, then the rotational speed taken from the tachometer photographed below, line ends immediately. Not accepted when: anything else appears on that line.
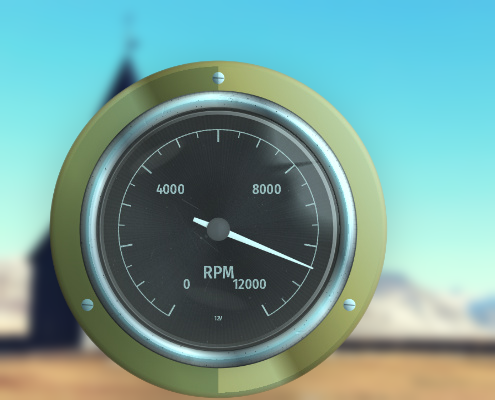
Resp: 10500 rpm
